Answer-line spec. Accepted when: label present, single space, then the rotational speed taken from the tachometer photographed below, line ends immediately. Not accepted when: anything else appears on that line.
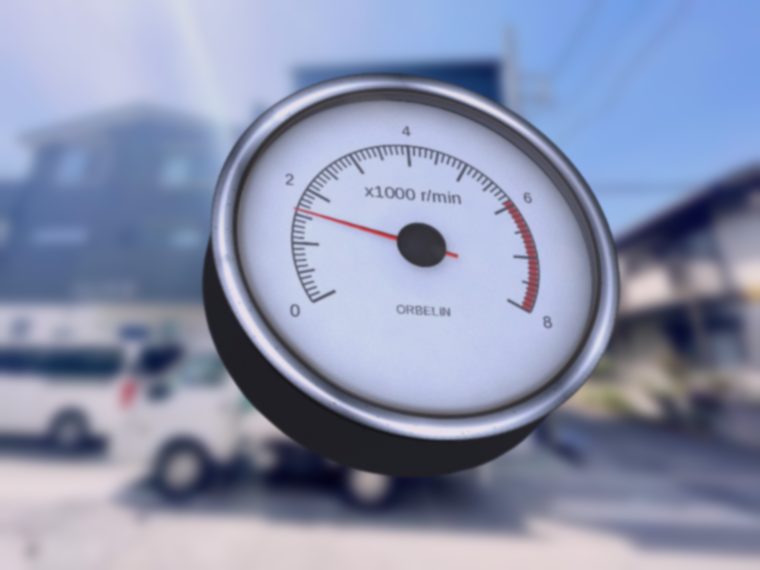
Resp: 1500 rpm
